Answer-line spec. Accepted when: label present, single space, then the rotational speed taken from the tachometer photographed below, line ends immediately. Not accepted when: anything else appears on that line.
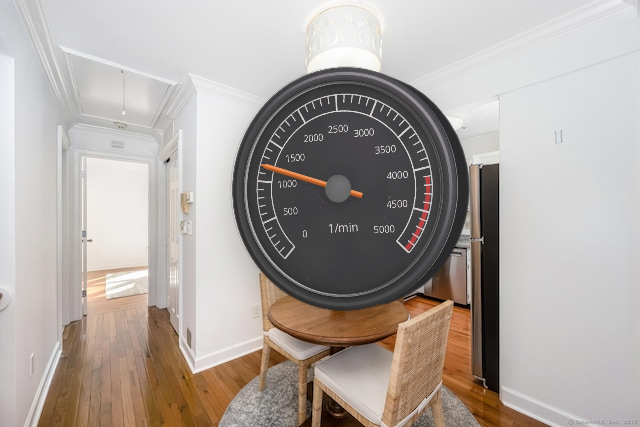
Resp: 1200 rpm
